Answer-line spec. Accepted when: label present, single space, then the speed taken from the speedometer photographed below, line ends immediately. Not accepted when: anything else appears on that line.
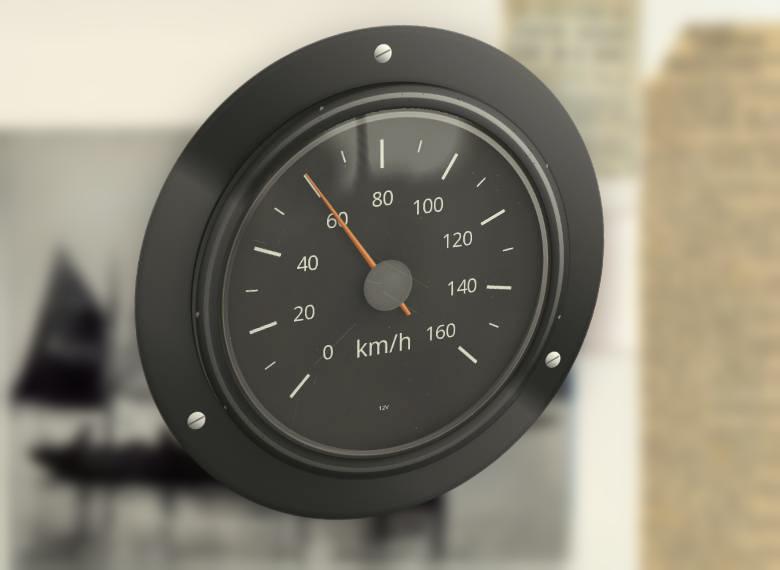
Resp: 60 km/h
